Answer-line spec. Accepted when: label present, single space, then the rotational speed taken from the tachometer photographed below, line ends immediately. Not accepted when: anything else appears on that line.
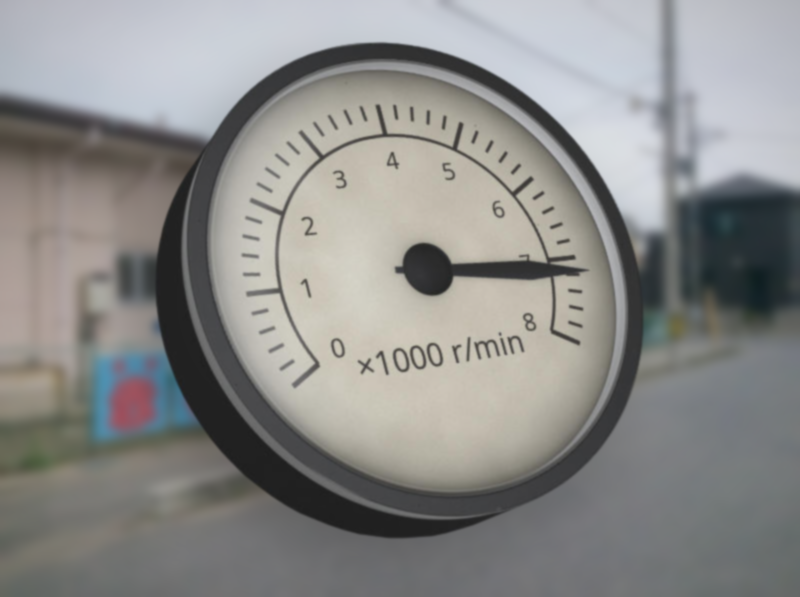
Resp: 7200 rpm
